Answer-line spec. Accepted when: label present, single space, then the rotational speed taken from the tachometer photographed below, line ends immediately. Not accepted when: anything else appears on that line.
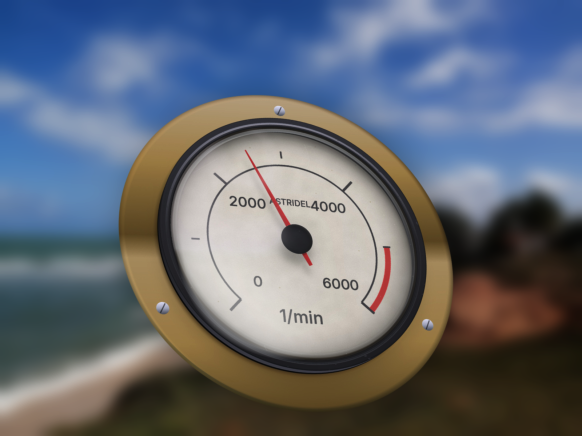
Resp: 2500 rpm
